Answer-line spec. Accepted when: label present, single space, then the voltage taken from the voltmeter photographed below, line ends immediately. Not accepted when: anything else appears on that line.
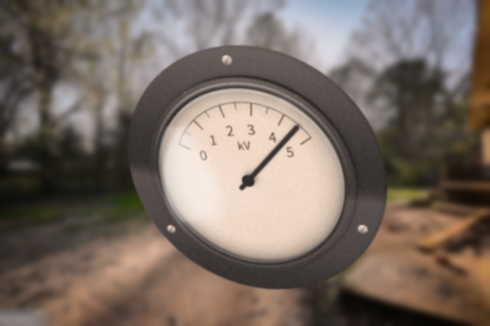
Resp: 4.5 kV
